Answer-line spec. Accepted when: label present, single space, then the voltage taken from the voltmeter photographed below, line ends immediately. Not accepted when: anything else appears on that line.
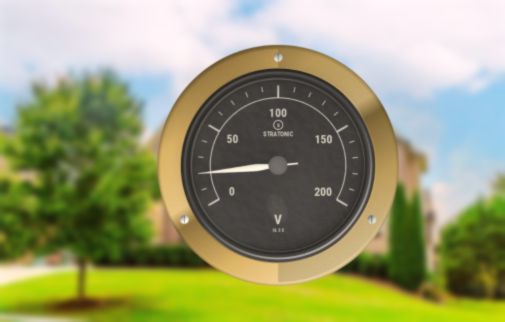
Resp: 20 V
